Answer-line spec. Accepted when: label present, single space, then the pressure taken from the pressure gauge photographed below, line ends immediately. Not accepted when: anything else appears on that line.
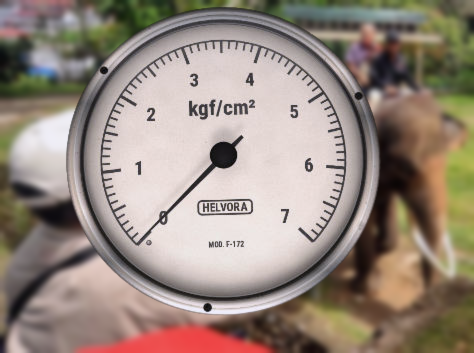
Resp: 0 kg/cm²
